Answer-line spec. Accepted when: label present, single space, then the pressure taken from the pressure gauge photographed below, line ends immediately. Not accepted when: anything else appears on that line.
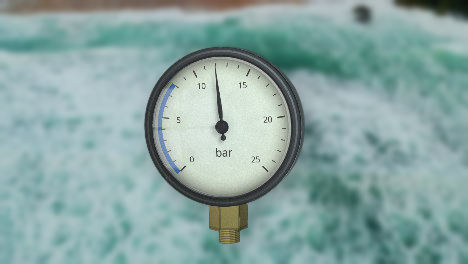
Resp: 12 bar
